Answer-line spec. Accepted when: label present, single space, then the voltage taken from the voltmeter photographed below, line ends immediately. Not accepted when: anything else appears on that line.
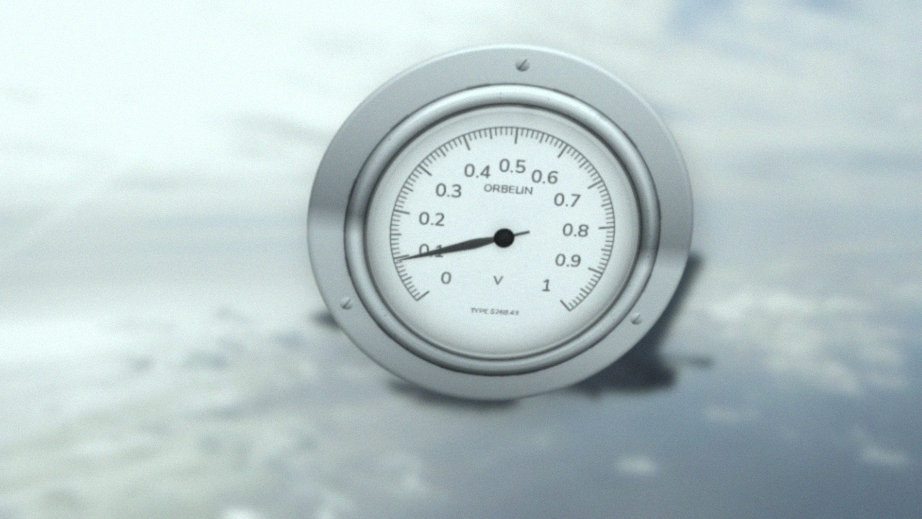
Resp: 0.1 V
